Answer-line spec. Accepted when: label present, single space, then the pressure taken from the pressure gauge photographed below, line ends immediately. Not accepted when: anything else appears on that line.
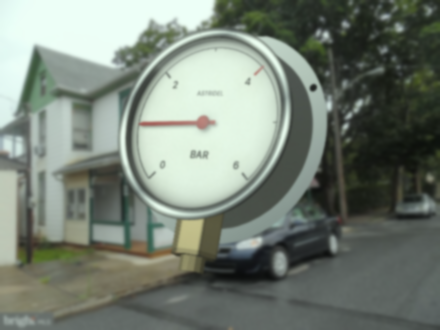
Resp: 1 bar
